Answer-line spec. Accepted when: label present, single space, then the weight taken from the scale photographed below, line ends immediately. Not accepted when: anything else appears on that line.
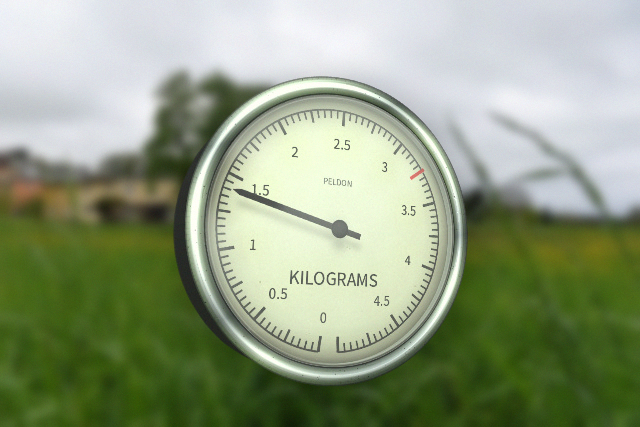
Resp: 1.4 kg
